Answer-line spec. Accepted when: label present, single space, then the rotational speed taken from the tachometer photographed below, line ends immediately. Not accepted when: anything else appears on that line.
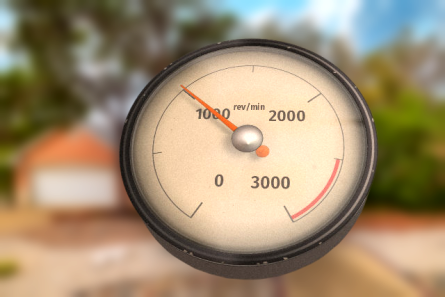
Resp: 1000 rpm
